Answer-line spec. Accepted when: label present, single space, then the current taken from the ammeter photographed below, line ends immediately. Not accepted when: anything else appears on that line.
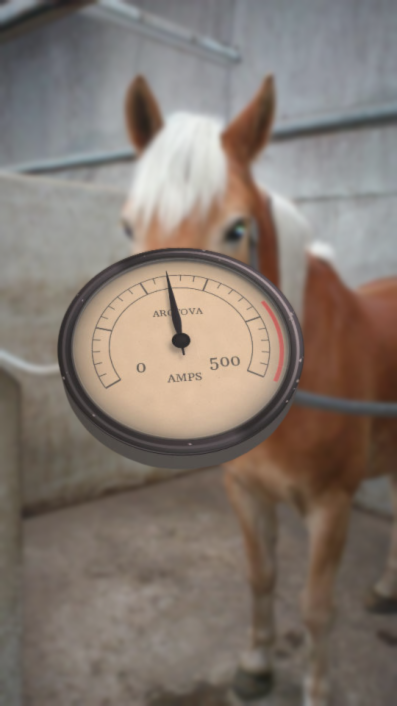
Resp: 240 A
